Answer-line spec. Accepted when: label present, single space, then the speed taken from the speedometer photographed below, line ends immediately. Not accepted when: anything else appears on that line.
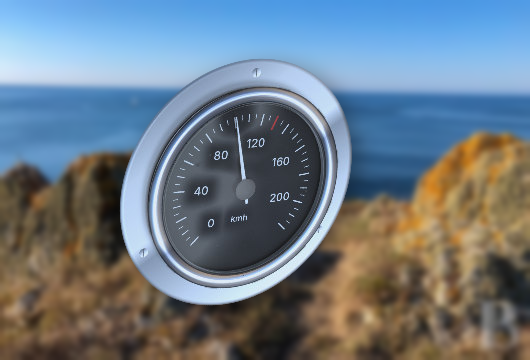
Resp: 100 km/h
